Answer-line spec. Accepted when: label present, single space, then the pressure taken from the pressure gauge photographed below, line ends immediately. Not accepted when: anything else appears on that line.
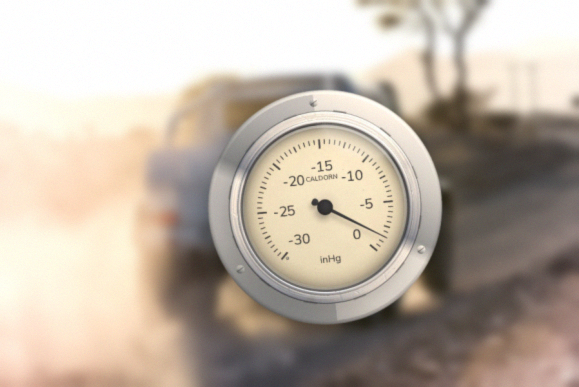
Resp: -1.5 inHg
